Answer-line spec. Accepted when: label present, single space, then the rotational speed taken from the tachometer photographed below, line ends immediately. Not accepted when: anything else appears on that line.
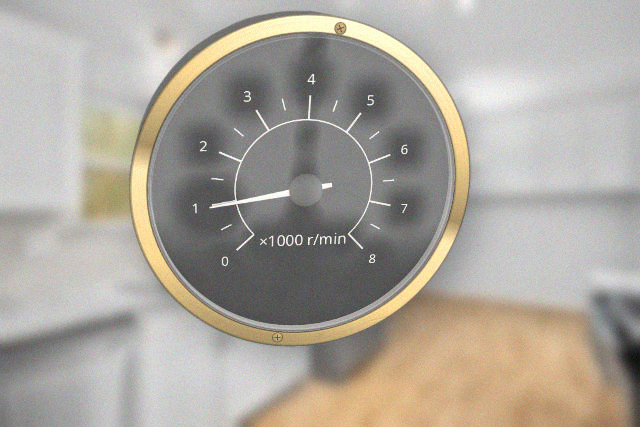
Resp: 1000 rpm
